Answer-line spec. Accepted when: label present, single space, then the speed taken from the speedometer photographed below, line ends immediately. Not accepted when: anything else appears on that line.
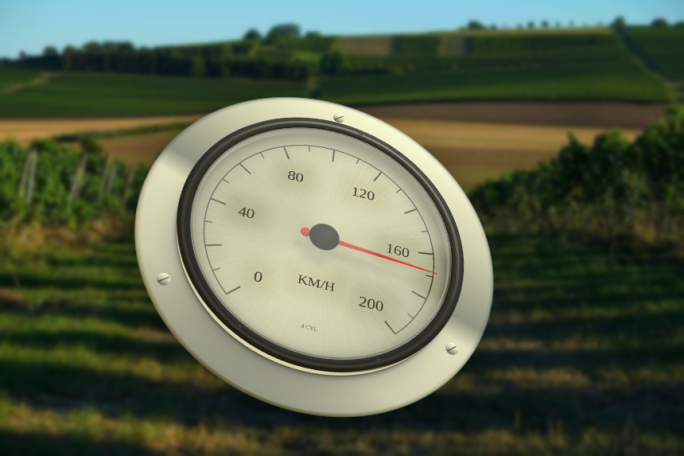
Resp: 170 km/h
